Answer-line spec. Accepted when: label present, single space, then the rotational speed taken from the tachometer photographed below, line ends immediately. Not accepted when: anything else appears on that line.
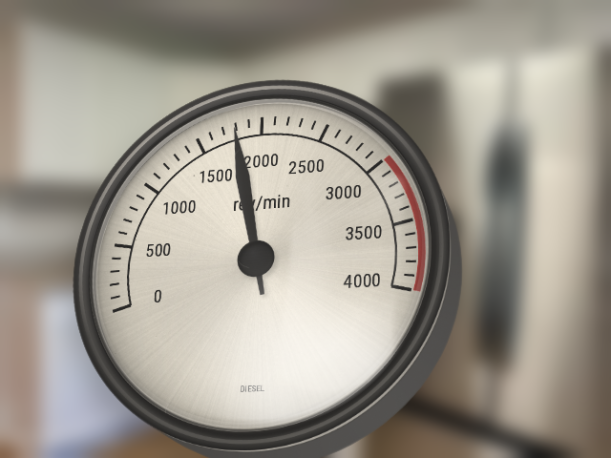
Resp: 1800 rpm
